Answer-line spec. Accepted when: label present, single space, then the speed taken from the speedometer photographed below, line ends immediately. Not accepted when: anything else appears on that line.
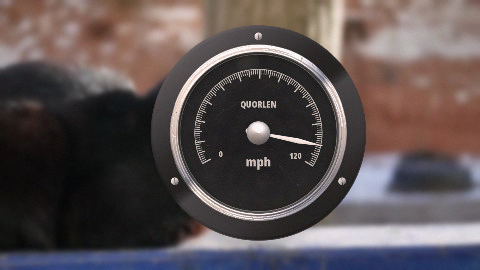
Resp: 110 mph
